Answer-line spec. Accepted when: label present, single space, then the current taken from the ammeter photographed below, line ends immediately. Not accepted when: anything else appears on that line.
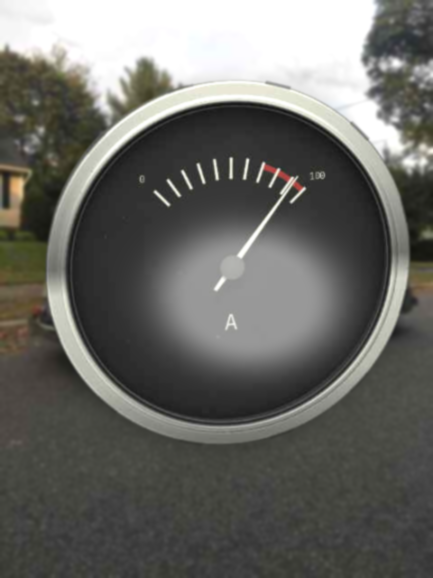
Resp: 90 A
